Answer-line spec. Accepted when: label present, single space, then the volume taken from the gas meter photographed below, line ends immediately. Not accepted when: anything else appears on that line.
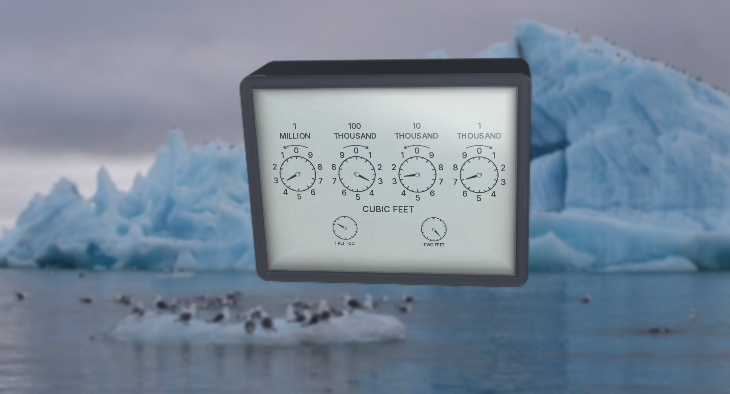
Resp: 332700 ft³
